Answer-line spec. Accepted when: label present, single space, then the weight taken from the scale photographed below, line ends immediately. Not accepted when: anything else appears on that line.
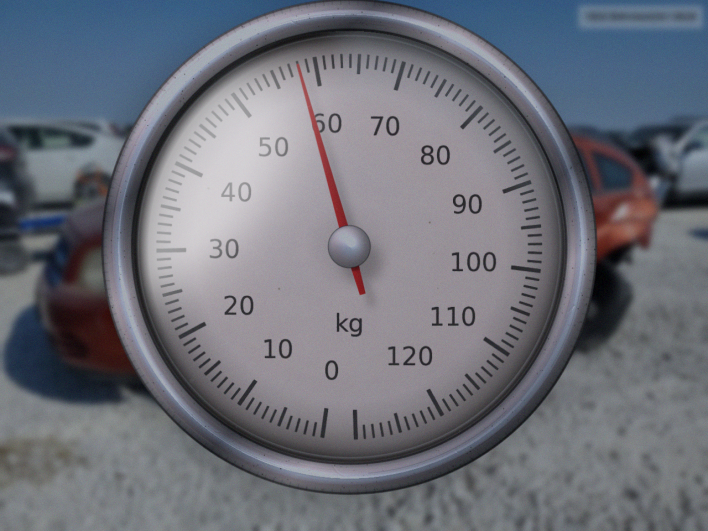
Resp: 58 kg
